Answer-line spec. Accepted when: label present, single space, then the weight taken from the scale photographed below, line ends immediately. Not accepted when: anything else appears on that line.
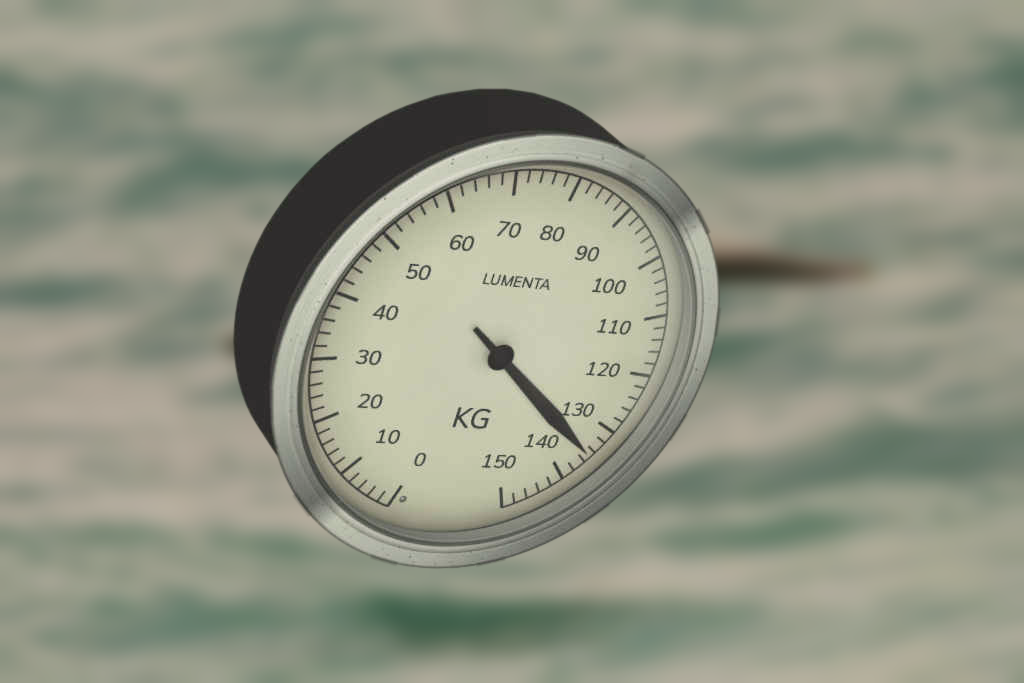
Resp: 135 kg
